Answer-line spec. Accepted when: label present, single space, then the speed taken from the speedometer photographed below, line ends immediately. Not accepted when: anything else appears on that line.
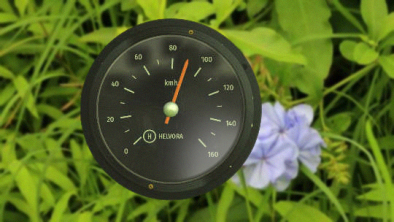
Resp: 90 km/h
